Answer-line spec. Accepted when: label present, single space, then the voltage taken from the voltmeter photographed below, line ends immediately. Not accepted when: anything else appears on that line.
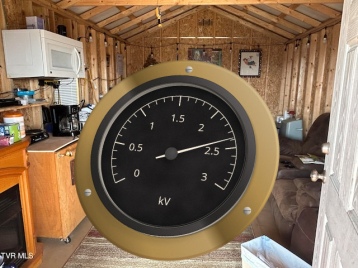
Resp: 2.4 kV
